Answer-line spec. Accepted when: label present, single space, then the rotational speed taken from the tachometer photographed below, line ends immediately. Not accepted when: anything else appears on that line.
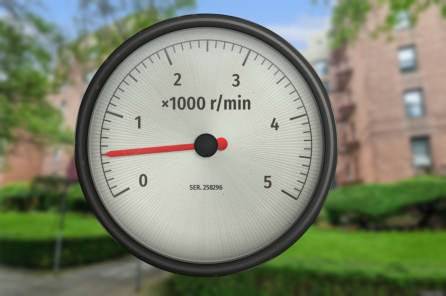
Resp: 500 rpm
